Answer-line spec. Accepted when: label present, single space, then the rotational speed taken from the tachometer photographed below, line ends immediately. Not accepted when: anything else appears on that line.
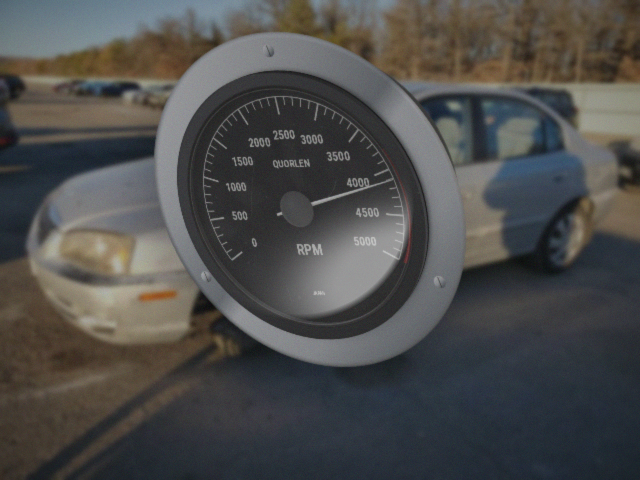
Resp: 4100 rpm
